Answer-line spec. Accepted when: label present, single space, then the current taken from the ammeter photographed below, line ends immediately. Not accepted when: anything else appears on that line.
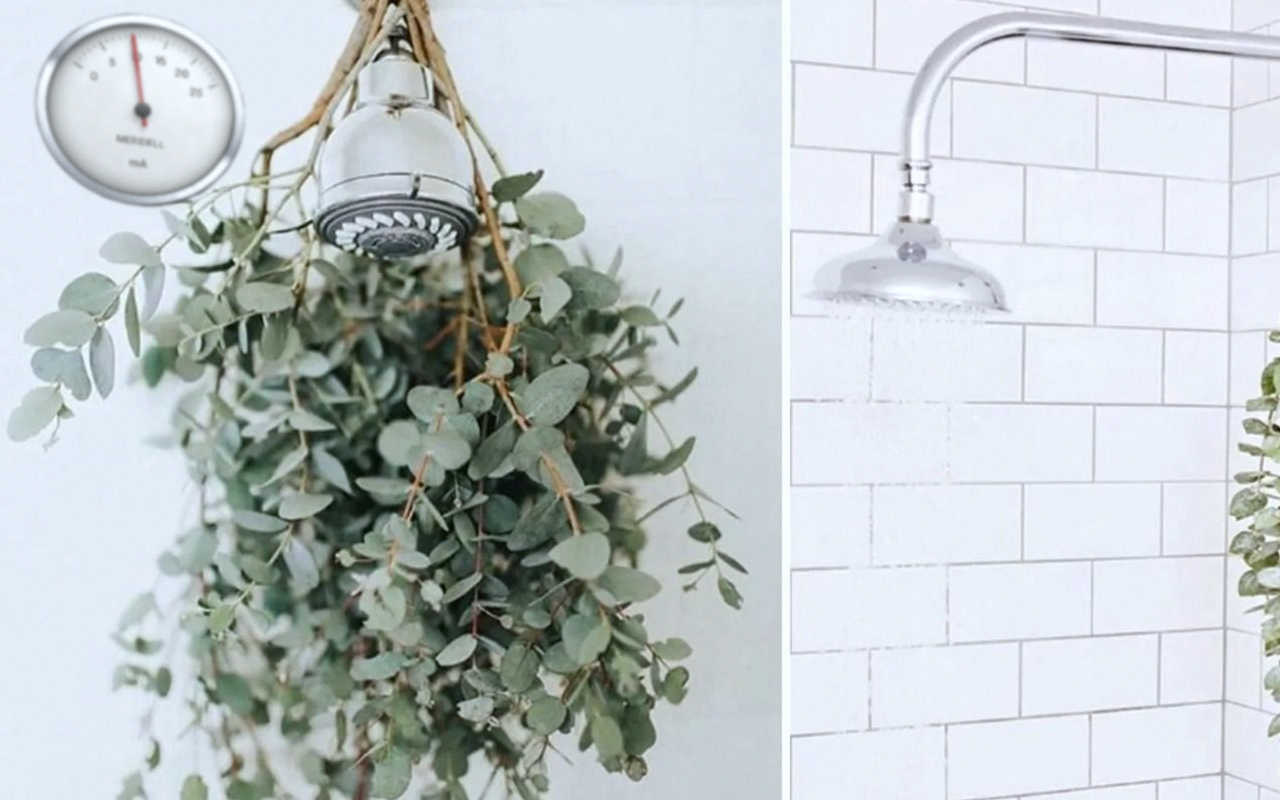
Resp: 10 mA
